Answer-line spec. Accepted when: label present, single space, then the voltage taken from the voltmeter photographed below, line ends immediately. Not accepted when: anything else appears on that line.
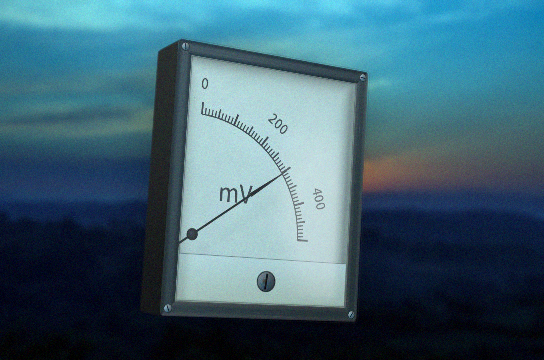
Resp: 300 mV
